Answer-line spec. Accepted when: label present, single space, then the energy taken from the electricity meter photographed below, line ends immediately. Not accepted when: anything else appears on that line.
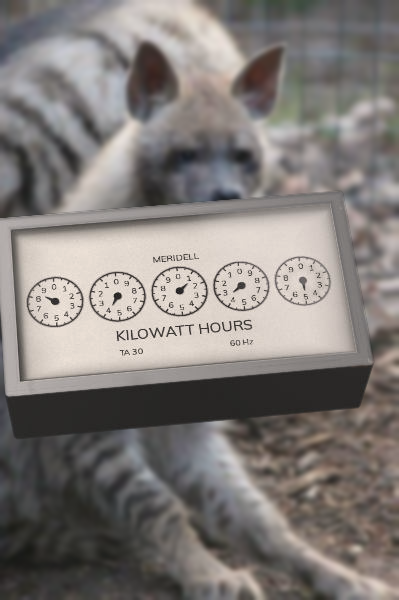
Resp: 84135 kWh
